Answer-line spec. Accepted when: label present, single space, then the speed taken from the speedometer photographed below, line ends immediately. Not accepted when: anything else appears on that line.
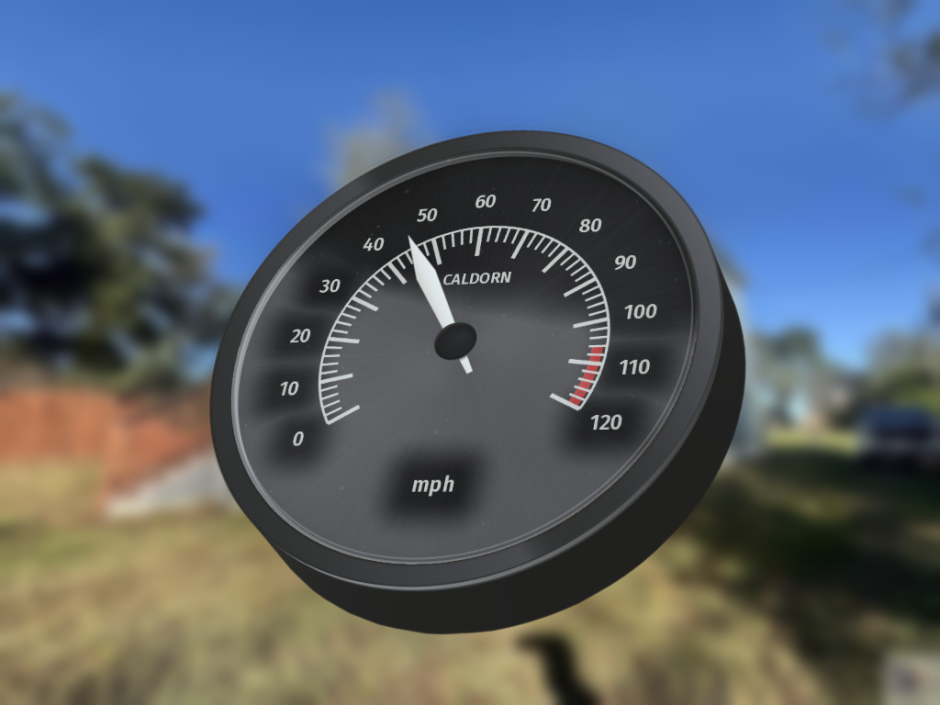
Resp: 46 mph
